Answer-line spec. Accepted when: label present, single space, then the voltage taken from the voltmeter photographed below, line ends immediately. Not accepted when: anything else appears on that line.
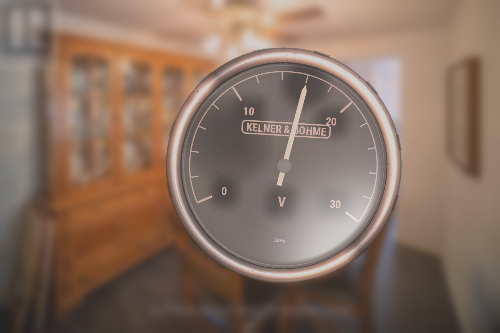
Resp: 16 V
